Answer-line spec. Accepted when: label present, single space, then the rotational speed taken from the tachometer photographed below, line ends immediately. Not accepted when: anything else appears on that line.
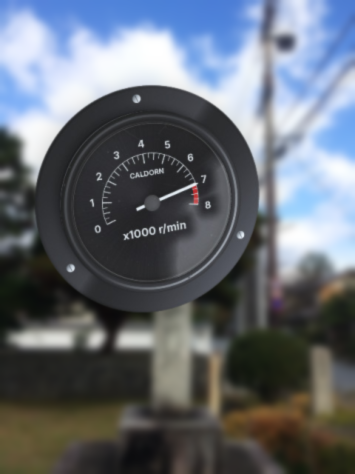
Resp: 7000 rpm
